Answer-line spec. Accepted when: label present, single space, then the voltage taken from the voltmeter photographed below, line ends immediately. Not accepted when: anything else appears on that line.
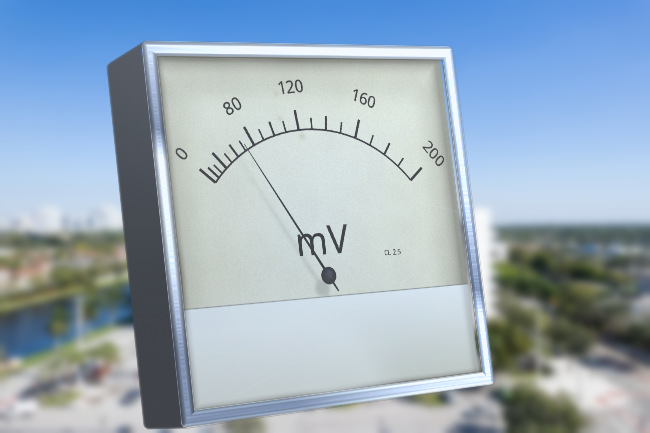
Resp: 70 mV
